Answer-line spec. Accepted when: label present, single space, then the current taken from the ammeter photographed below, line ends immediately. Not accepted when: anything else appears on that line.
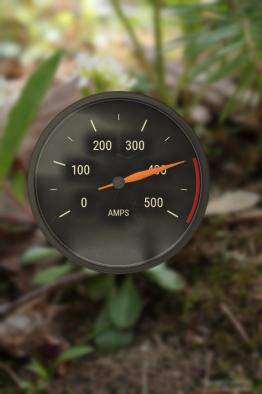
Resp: 400 A
